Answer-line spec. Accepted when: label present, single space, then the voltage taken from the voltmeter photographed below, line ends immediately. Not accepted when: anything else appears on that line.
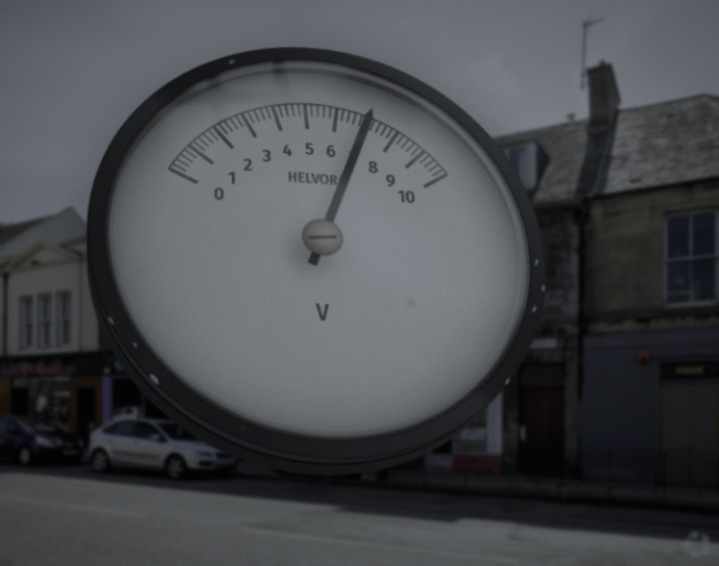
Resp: 7 V
